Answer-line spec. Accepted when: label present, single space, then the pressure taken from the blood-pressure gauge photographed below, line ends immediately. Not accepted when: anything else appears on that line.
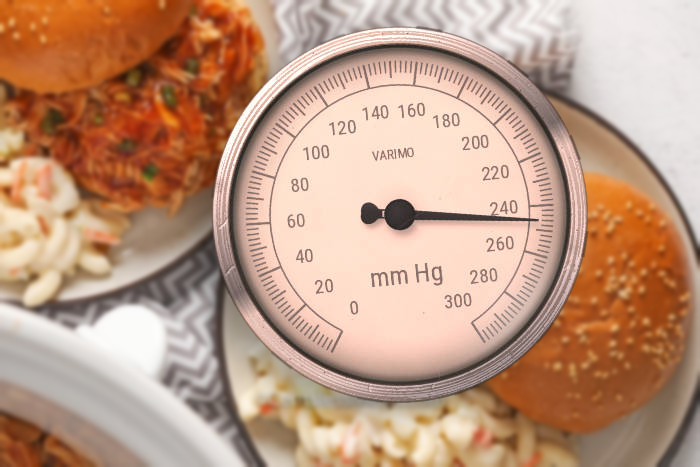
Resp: 246 mmHg
